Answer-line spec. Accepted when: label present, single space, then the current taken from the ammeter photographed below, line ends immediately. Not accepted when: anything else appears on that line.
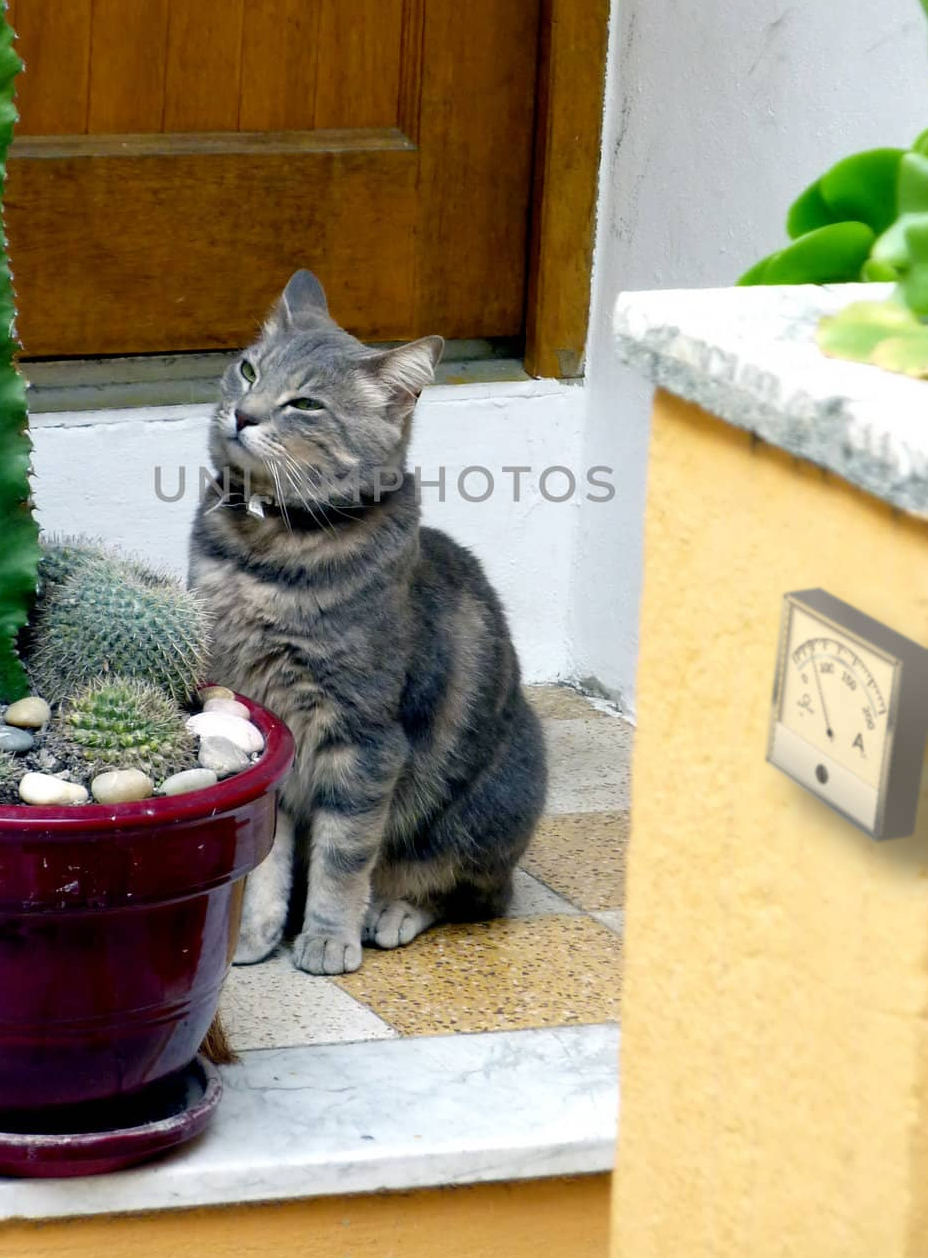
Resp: 75 A
